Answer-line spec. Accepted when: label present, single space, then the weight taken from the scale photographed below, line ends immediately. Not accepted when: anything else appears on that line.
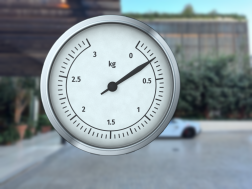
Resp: 0.25 kg
